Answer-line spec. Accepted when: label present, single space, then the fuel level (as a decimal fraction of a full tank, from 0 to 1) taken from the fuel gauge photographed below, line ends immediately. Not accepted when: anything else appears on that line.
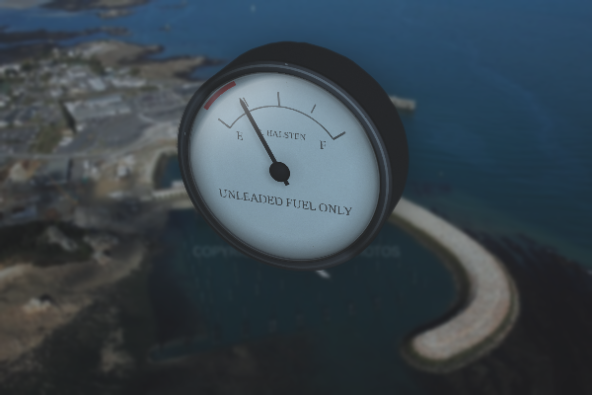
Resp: 0.25
